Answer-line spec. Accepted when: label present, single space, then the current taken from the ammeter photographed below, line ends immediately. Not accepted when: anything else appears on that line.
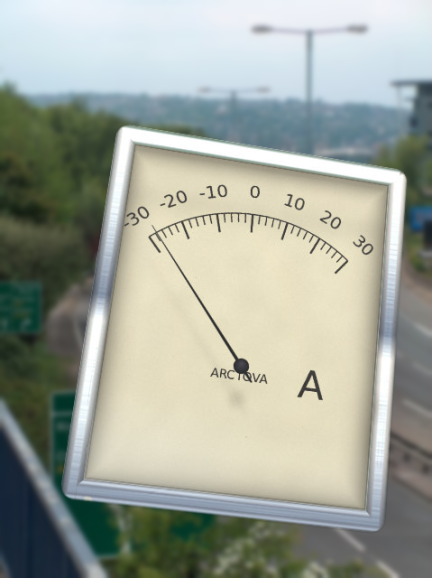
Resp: -28 A
